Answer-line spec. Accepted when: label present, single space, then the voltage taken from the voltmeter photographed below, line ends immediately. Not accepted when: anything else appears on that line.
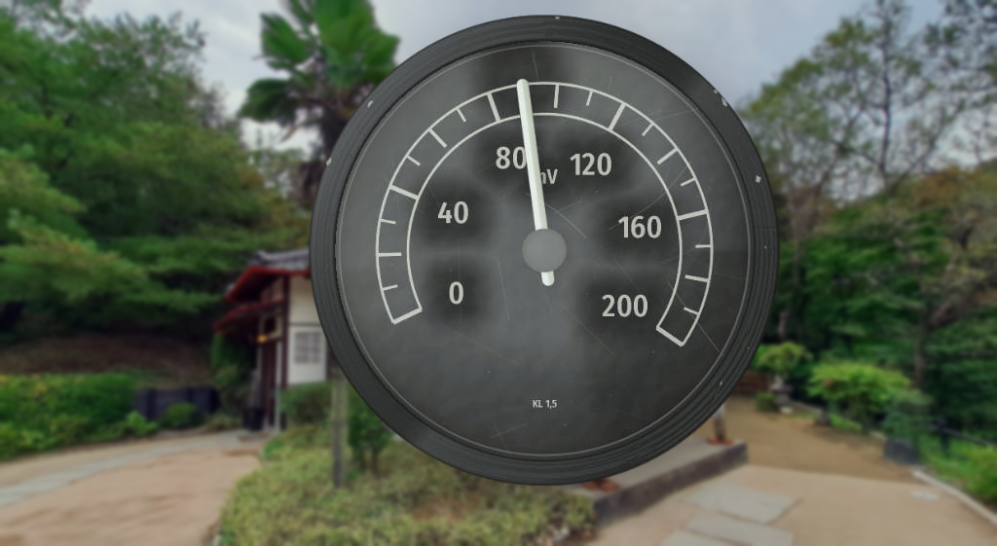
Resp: 90 mV
